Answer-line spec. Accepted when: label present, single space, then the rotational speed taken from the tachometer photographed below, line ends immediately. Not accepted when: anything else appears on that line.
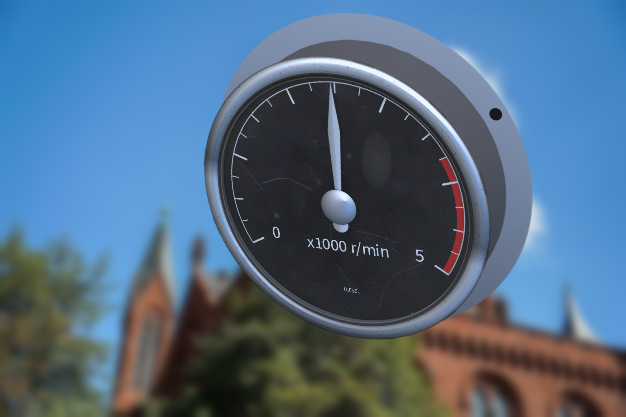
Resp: 2500 rpm
